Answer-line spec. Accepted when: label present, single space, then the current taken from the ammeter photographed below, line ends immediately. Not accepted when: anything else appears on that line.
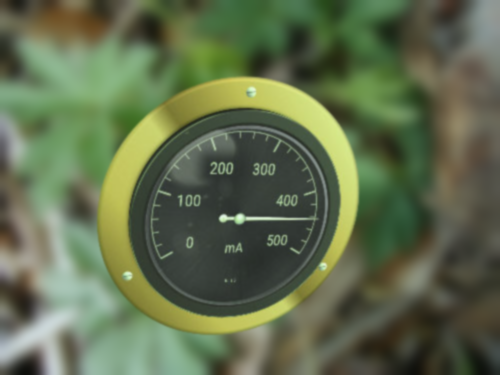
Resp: 440 mA
